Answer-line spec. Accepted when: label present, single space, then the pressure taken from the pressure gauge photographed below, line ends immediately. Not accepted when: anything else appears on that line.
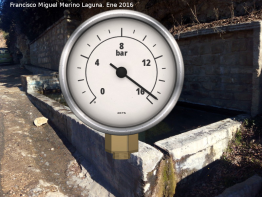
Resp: 15.5 bar
